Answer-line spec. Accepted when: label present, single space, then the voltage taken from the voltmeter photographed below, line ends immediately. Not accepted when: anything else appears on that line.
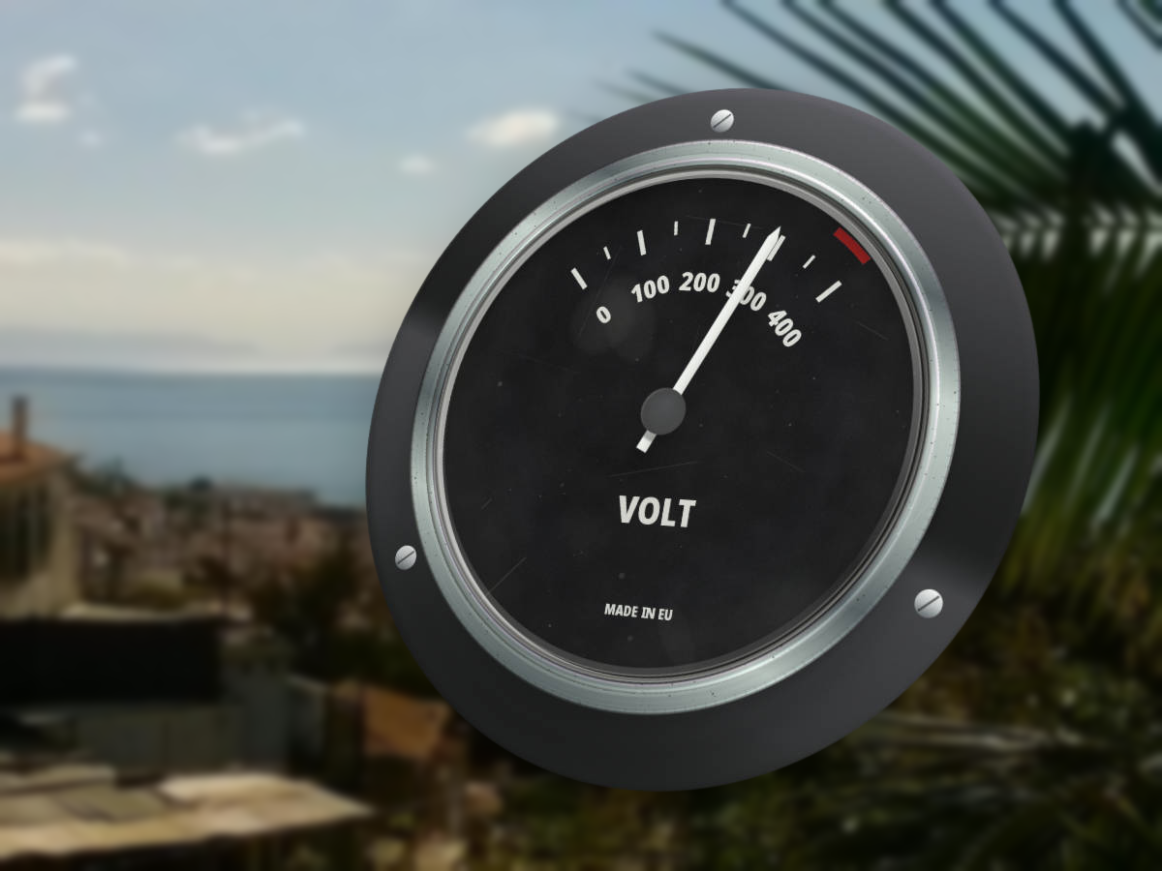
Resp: 300 V
